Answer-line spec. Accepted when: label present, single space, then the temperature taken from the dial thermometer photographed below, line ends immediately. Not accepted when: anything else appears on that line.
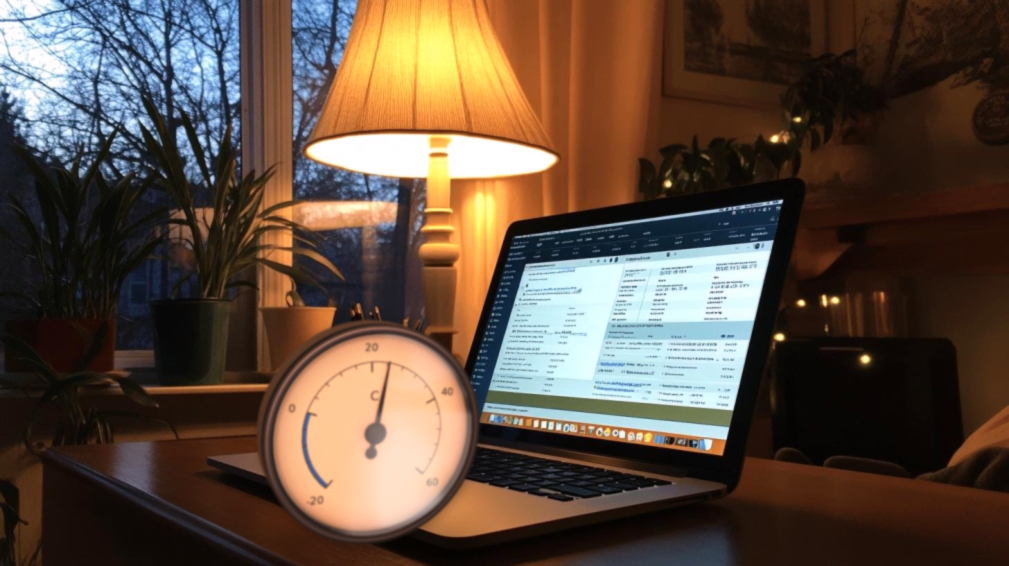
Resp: 24 °C
